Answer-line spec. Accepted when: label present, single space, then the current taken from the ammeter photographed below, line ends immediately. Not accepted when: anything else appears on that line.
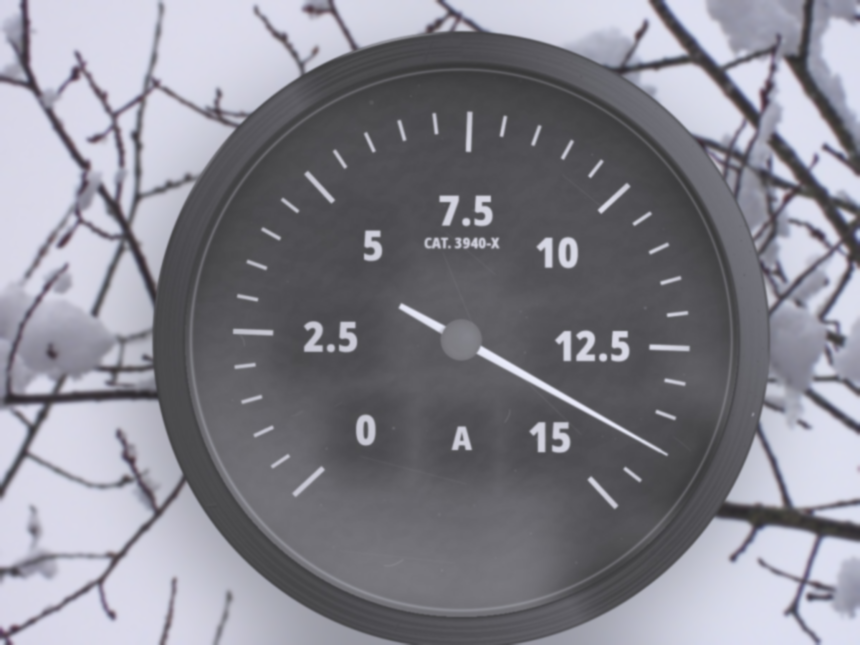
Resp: 14 A
